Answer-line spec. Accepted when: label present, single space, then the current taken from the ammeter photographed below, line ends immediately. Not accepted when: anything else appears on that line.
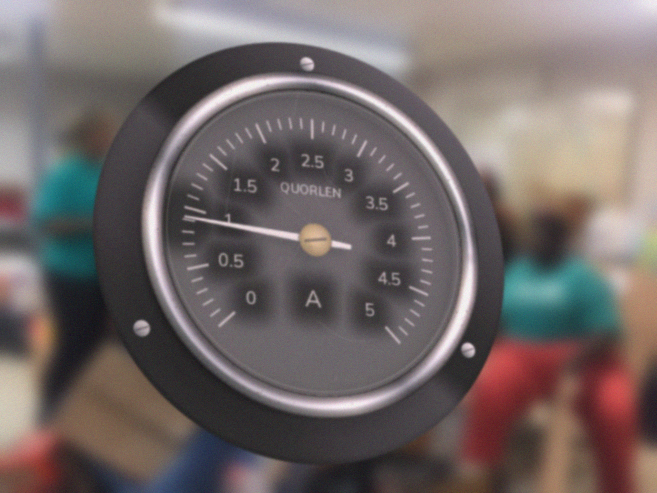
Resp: 0.9 A
